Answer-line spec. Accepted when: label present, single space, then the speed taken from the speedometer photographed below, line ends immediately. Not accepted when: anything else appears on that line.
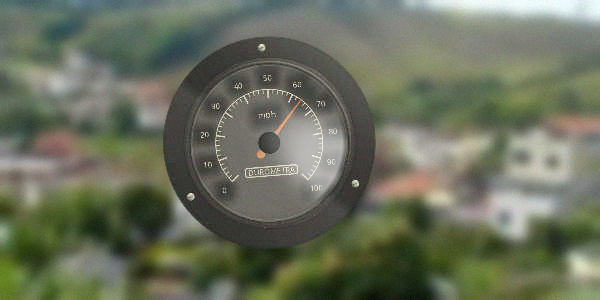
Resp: 64 mph
